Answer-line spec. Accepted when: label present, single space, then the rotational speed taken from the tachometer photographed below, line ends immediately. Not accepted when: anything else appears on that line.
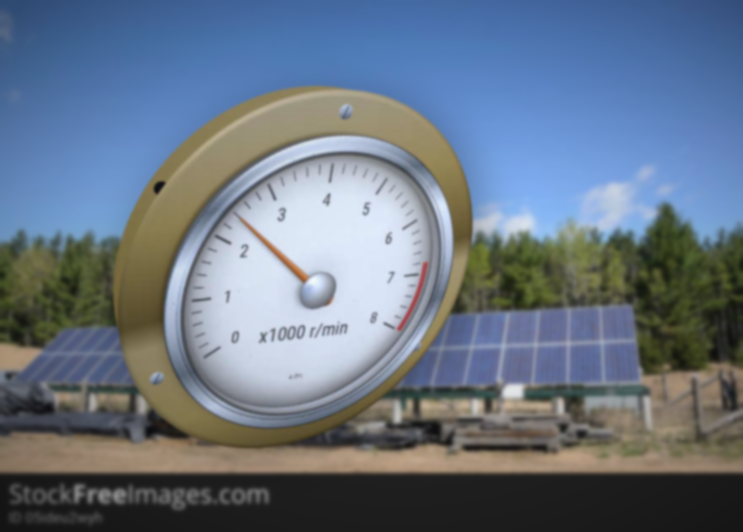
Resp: 2400 rpm
